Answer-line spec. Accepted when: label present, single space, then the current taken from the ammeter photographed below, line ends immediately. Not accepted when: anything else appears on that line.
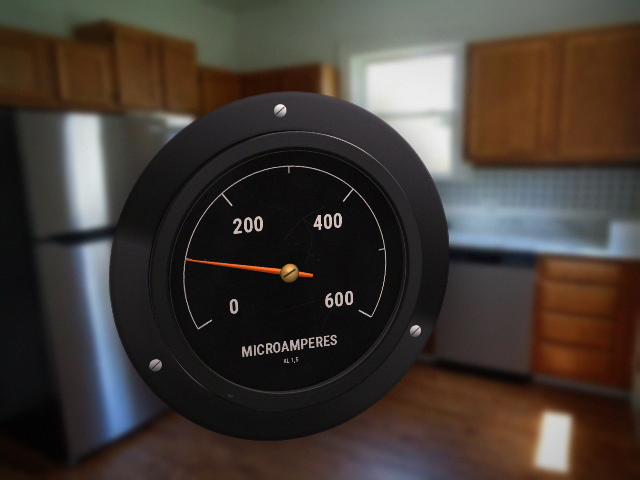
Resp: 100 µA
